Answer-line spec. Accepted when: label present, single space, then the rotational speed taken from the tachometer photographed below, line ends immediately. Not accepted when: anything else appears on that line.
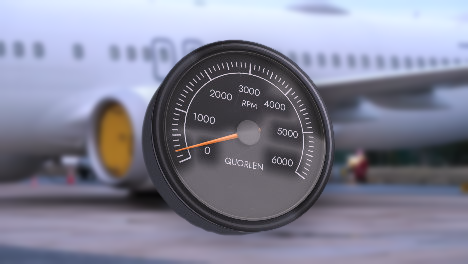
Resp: 200 rpm
